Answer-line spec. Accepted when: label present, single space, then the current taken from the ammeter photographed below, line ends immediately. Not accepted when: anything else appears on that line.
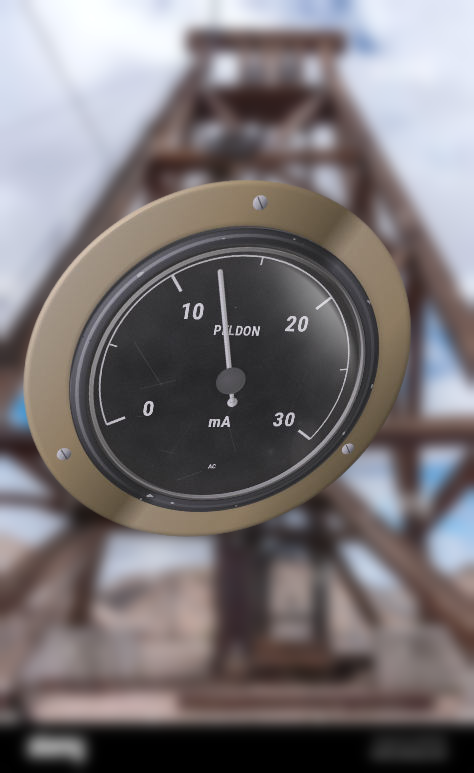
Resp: 12.5 mA
